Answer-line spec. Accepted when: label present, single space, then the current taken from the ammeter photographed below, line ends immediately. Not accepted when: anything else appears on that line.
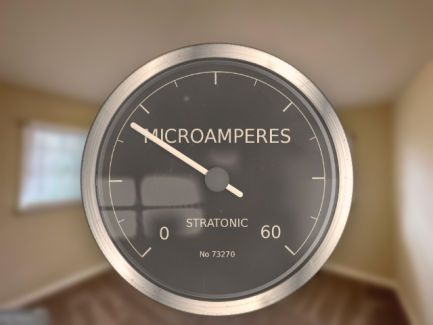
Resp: 17.5 µA
